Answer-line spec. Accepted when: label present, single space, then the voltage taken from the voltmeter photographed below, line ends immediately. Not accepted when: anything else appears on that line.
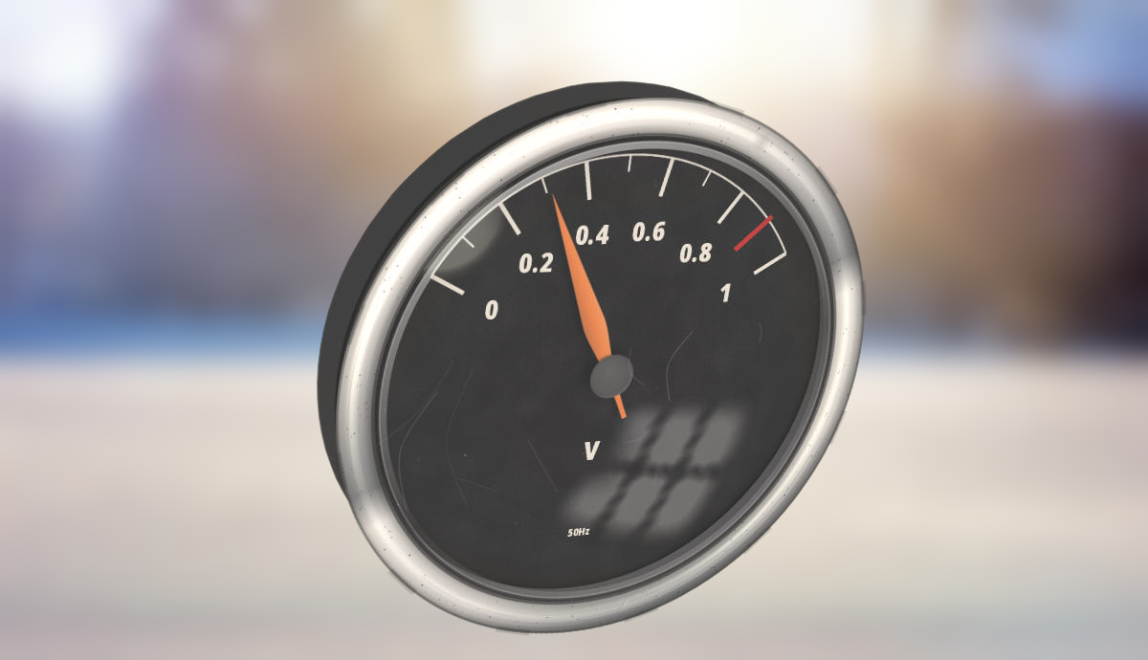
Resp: 0.3 V
